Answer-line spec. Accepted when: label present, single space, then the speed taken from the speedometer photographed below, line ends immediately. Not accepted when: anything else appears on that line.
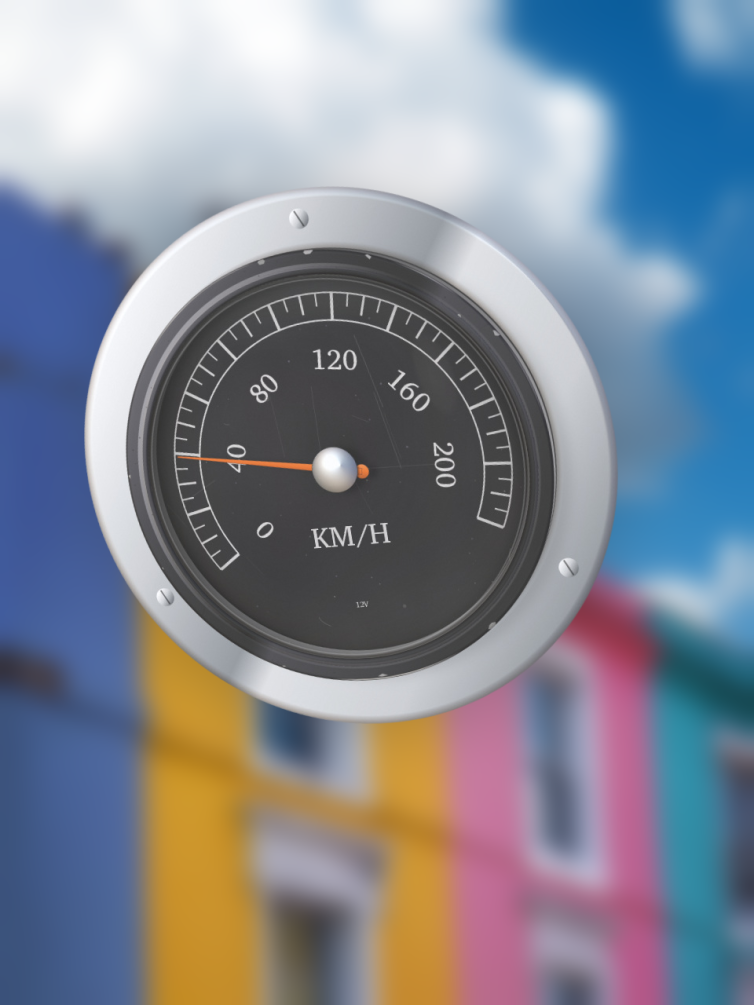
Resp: 40 km/h
